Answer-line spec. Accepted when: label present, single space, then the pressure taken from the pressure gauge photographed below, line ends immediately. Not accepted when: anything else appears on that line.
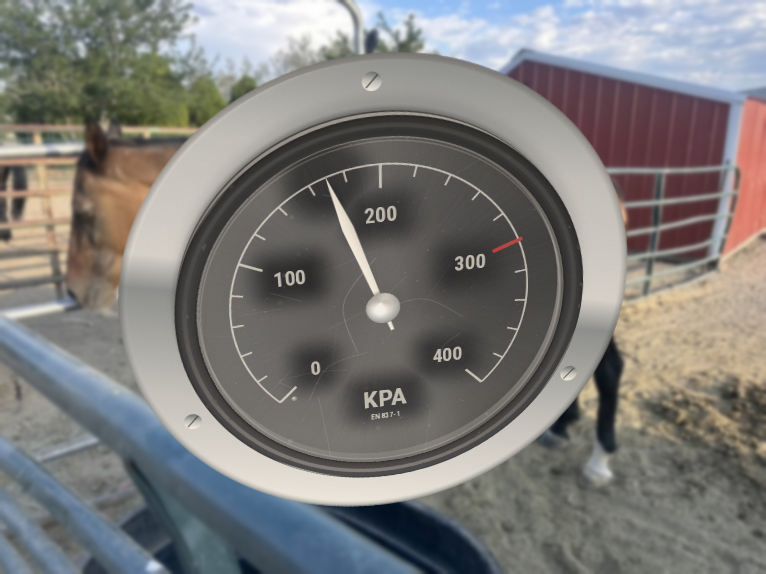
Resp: 170 kPa
